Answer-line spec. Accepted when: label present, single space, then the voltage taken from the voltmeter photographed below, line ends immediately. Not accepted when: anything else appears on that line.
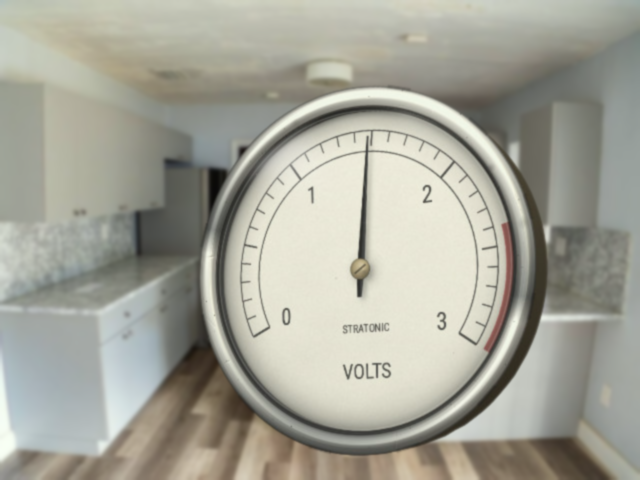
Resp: 1.5 V
